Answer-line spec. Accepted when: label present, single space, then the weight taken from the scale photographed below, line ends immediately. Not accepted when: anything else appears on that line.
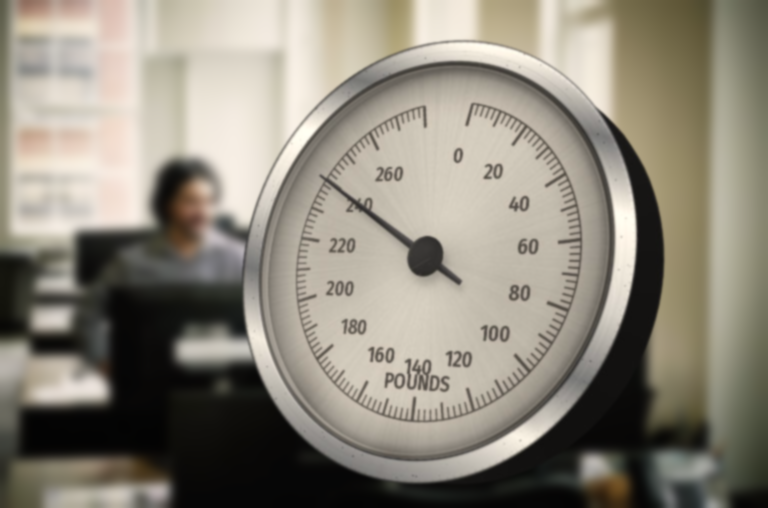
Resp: 240 lb
